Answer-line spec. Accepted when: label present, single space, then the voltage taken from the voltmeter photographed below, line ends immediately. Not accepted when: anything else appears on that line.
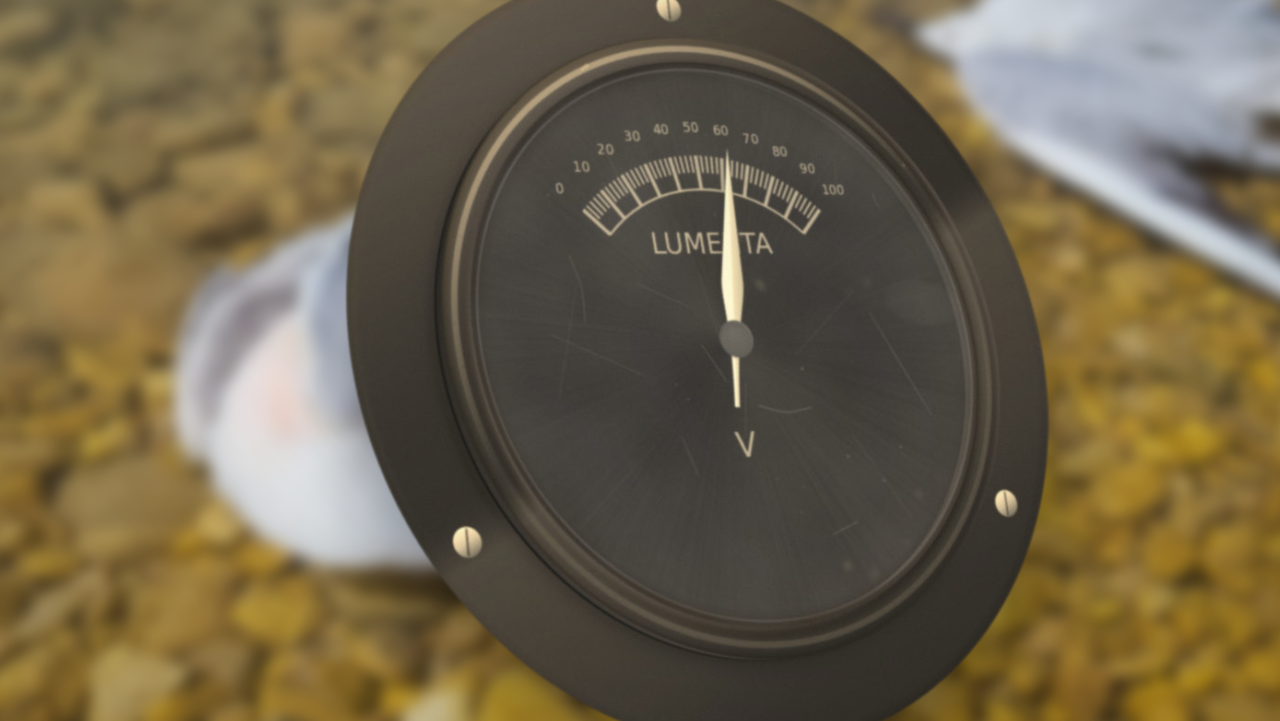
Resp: 60 V
